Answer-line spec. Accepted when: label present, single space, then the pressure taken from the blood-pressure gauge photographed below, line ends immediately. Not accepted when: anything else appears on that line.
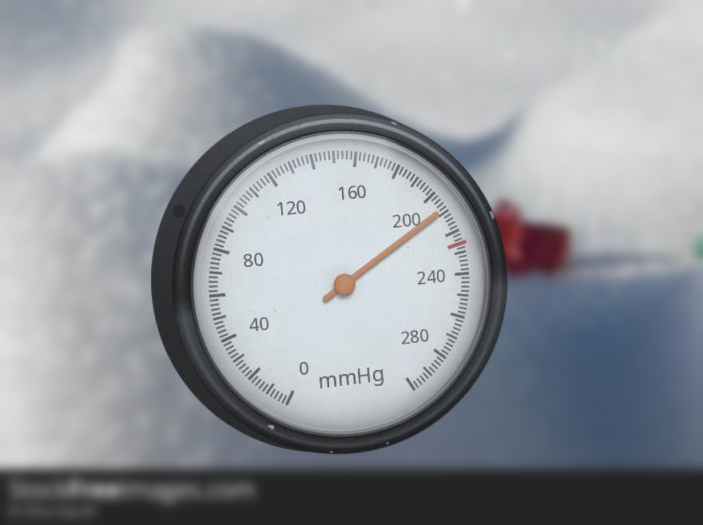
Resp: 208 mmHg
